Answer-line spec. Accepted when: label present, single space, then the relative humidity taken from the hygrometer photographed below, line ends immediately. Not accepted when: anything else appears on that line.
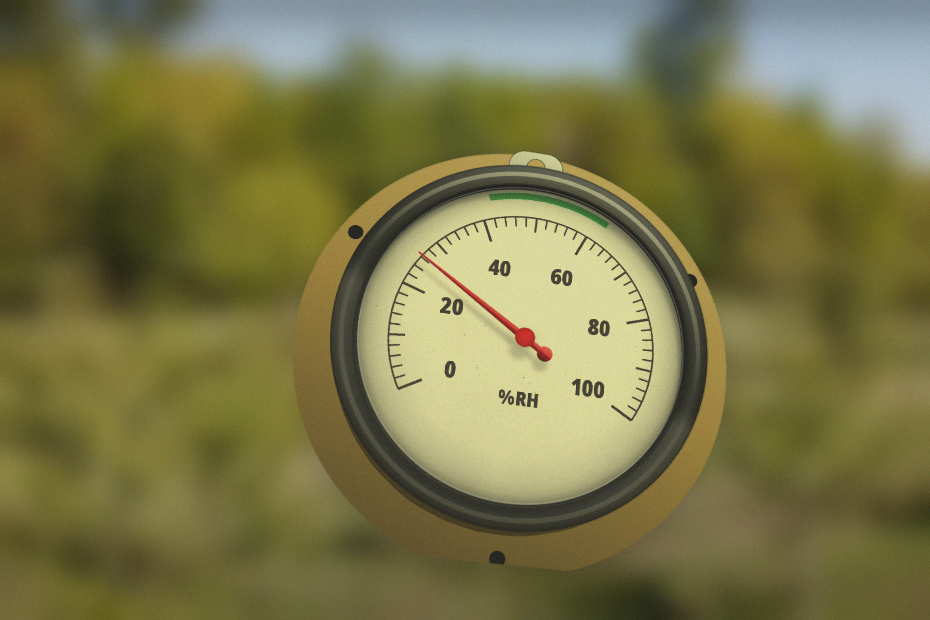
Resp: 26 %
